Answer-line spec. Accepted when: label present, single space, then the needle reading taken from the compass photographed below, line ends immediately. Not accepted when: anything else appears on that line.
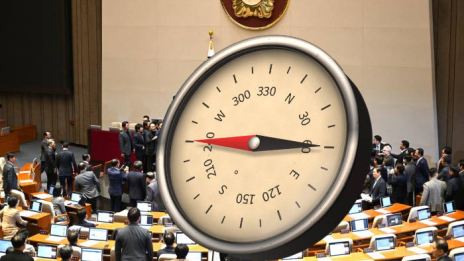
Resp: 240 °
